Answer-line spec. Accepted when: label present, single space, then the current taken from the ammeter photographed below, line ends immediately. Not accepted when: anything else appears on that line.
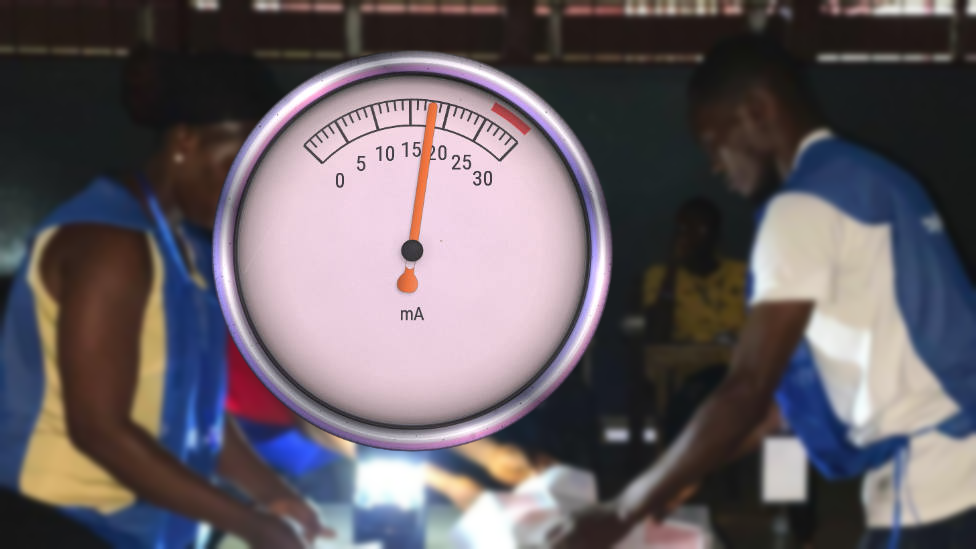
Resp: 18 mA
